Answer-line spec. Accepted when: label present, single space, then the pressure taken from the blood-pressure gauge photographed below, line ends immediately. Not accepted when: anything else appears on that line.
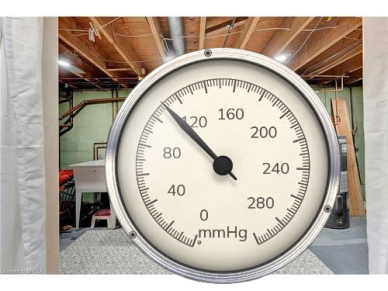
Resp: 110 mmHg
